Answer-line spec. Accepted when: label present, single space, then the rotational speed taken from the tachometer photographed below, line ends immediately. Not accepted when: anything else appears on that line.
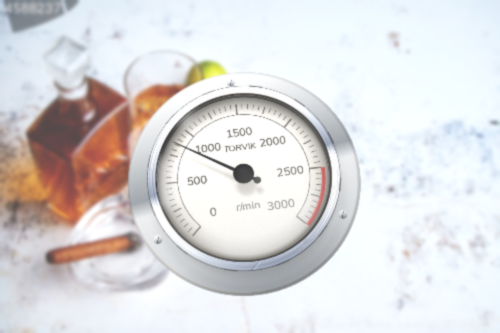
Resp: 850 rpm
